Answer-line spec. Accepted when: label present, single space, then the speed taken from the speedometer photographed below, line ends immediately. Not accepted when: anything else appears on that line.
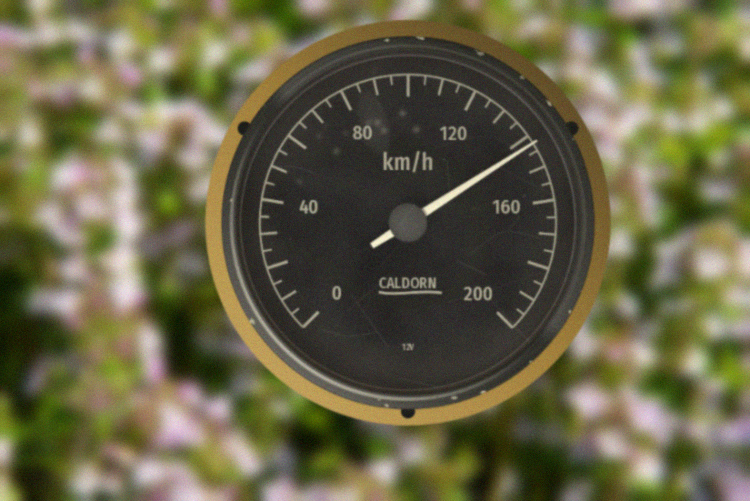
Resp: 142.5 km/h
